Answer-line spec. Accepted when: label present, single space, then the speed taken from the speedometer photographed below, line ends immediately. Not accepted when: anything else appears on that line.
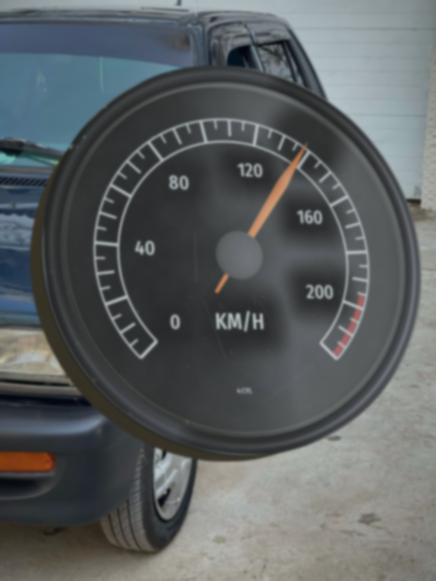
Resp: 137.5 km/h
